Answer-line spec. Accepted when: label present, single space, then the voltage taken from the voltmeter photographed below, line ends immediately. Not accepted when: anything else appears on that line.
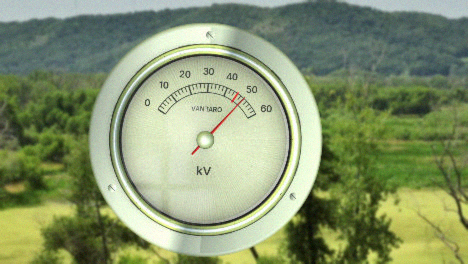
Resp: 50 kV
